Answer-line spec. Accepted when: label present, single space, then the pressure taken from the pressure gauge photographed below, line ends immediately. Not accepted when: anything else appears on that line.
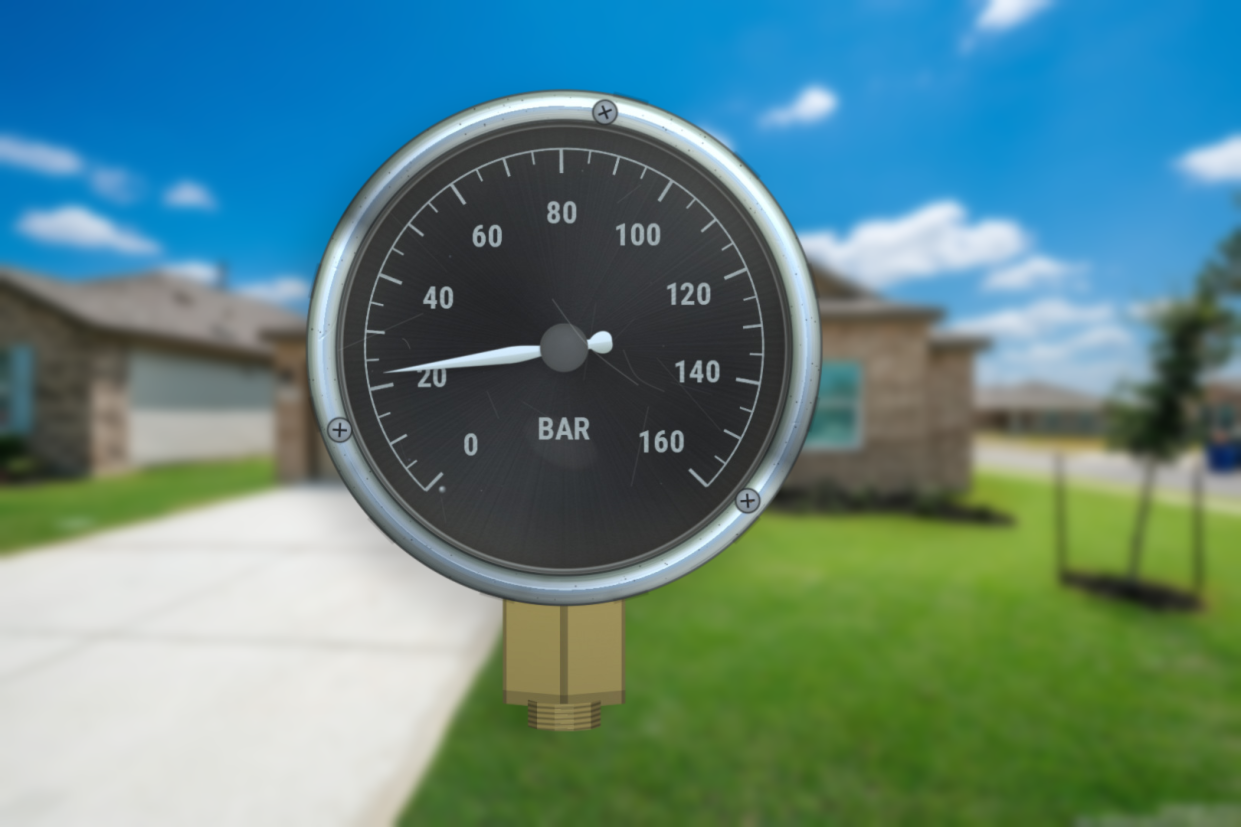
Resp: 22.5 bar
